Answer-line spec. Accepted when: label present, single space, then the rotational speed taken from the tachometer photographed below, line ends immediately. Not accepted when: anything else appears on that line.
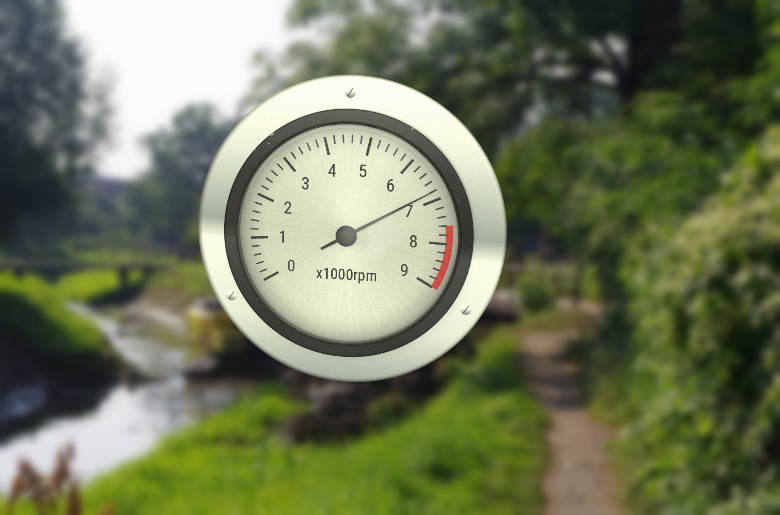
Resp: 6800 rpm
